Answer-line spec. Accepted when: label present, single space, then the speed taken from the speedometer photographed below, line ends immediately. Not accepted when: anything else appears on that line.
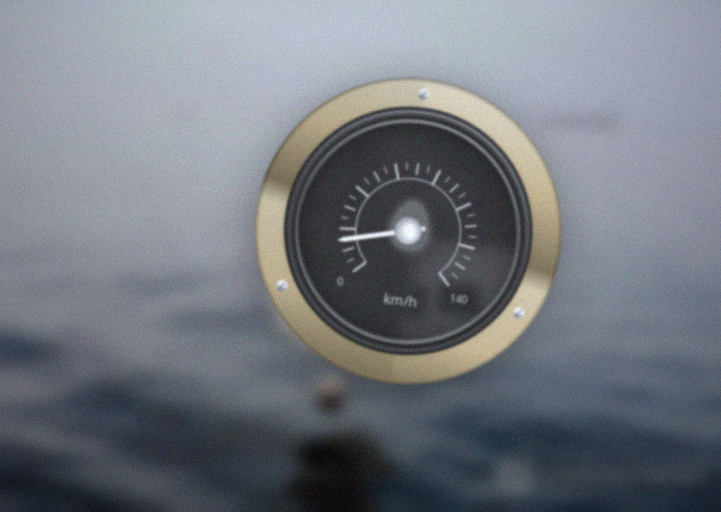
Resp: 15 km/h
